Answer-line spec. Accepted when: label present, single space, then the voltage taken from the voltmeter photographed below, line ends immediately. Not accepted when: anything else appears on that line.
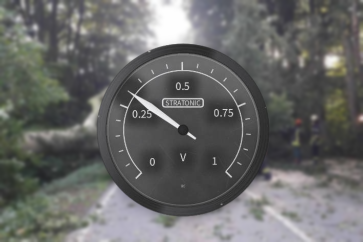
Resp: 0.3 V
